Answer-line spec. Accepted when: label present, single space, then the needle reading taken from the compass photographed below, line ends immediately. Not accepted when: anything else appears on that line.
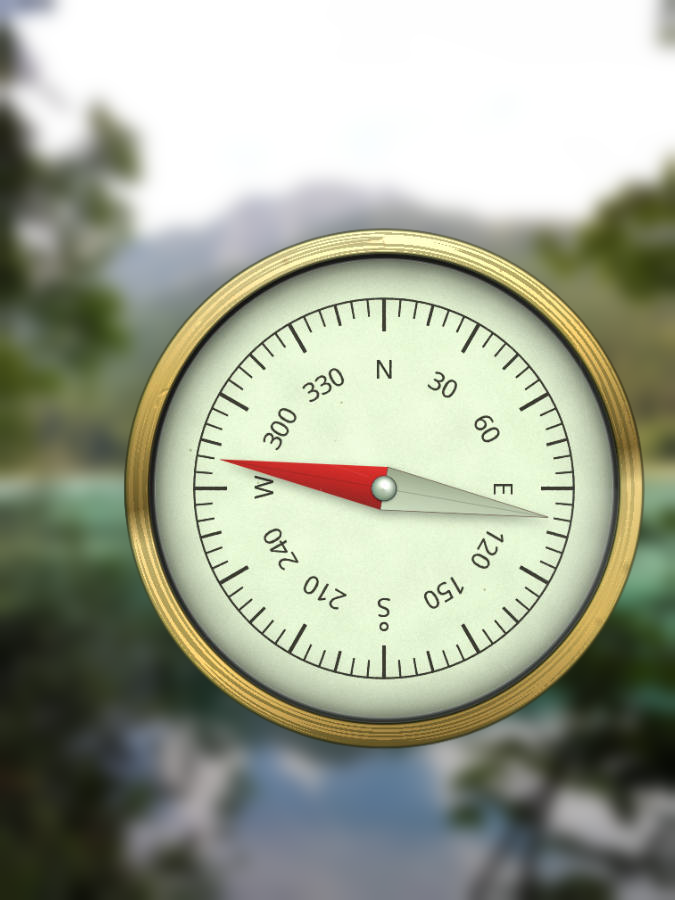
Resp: 280 °
